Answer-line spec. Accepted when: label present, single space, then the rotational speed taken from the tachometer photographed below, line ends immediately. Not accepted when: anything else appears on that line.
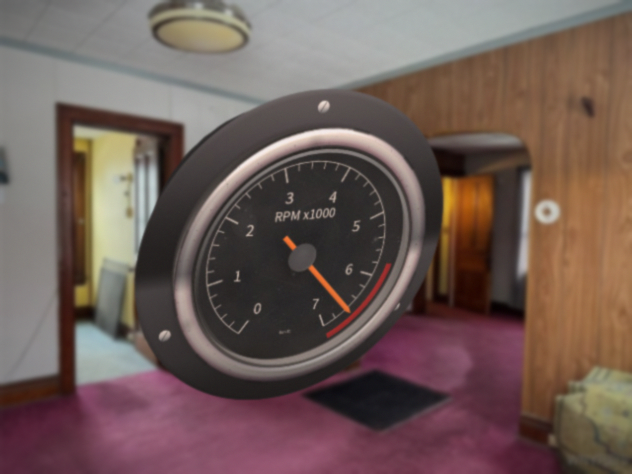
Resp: 6600 rpm
